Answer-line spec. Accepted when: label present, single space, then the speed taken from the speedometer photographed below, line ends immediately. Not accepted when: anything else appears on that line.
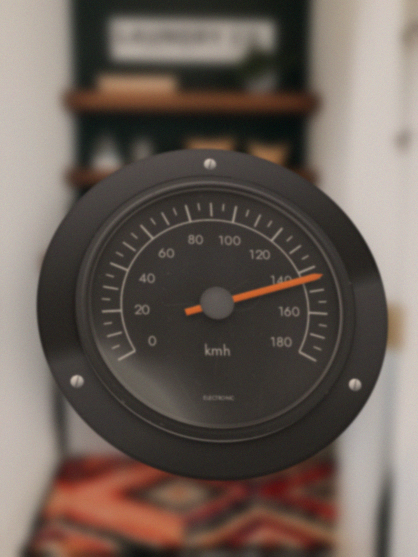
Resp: 145 km/h
